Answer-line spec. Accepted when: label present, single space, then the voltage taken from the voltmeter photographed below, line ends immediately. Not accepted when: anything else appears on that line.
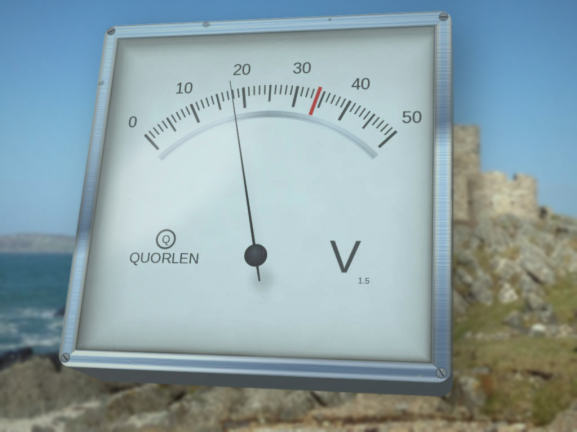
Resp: 18 V
